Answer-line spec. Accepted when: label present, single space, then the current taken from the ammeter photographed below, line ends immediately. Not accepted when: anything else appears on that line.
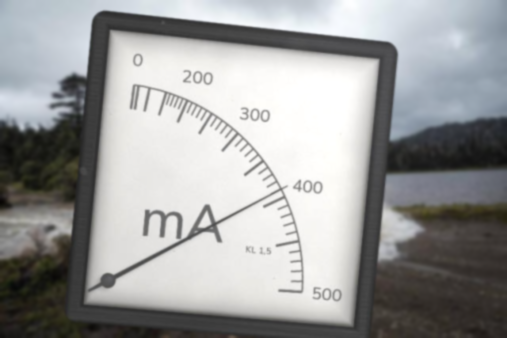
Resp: 390 mA
